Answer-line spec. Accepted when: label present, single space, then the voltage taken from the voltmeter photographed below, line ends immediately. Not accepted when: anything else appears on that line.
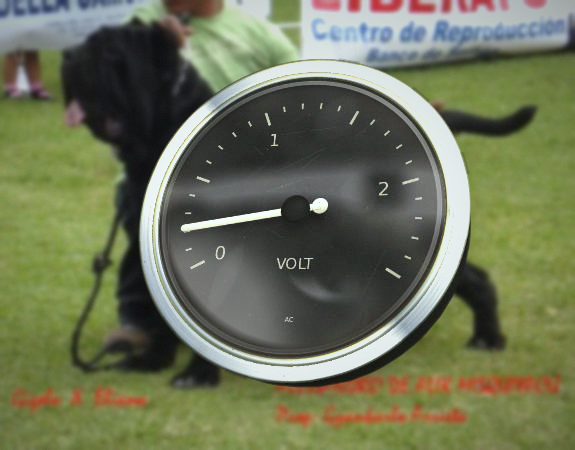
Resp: 0.2 V
